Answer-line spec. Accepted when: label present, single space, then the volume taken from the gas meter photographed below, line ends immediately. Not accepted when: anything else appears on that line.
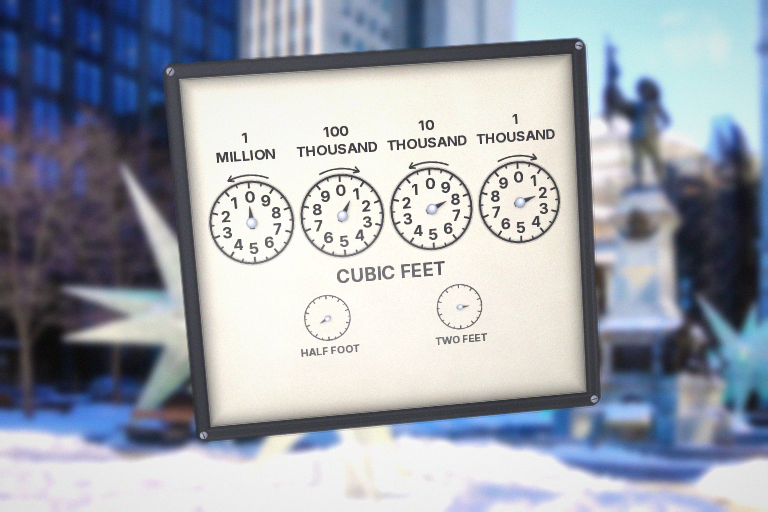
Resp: 8200 ft³
